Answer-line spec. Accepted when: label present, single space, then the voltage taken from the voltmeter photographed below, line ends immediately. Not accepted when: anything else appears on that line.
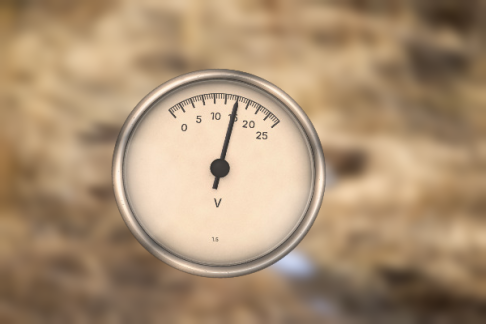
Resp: 15 V
